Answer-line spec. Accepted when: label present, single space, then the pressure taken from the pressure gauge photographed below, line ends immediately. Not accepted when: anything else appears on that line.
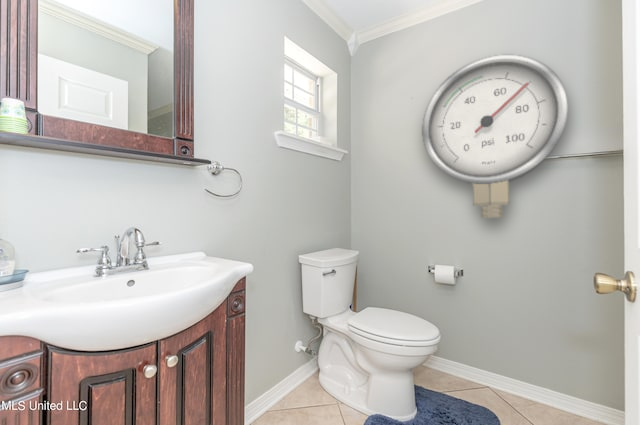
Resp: 70 psi
